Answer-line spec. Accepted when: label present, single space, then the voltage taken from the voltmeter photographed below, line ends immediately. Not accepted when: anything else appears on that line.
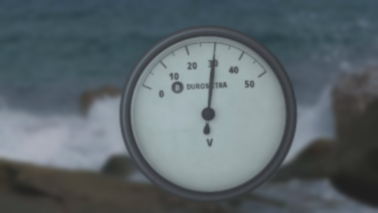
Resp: 30 V
